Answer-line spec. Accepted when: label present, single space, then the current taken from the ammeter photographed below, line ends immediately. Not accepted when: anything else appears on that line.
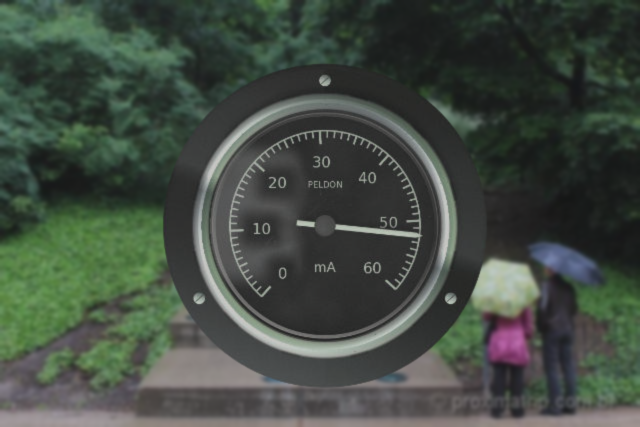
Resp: 52 mA
